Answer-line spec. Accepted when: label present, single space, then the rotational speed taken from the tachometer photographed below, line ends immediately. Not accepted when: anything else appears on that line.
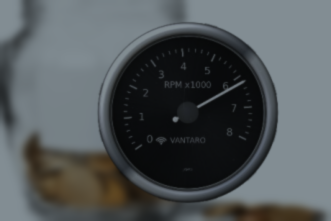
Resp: 6200 rpm
